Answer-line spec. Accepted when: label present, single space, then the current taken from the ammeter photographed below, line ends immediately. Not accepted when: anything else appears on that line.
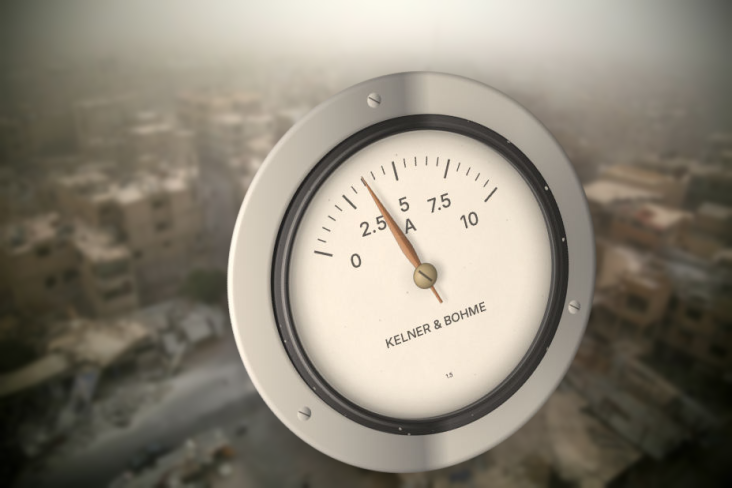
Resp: 3.5 A
